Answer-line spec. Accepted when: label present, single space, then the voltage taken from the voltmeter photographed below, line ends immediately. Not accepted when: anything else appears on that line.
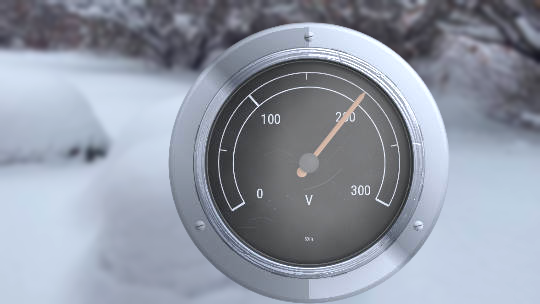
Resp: 200 V
